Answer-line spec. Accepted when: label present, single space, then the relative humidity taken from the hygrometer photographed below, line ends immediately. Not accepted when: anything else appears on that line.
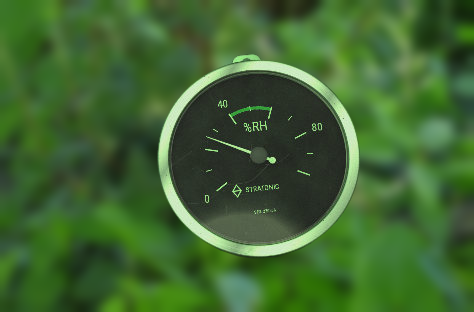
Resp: 25 %
